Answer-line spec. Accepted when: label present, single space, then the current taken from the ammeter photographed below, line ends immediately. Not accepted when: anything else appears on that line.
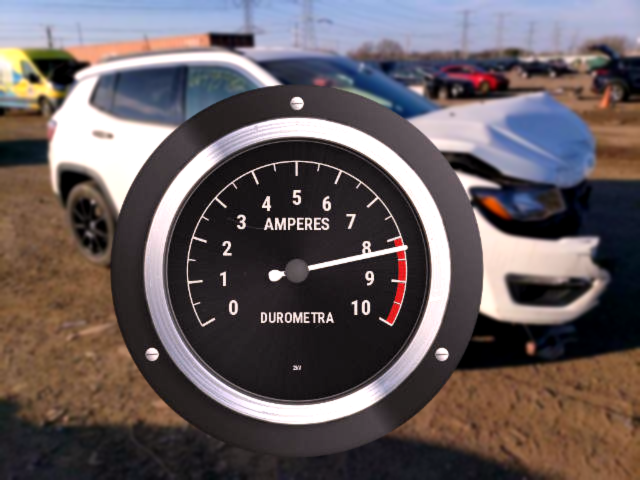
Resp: 8.25 A
